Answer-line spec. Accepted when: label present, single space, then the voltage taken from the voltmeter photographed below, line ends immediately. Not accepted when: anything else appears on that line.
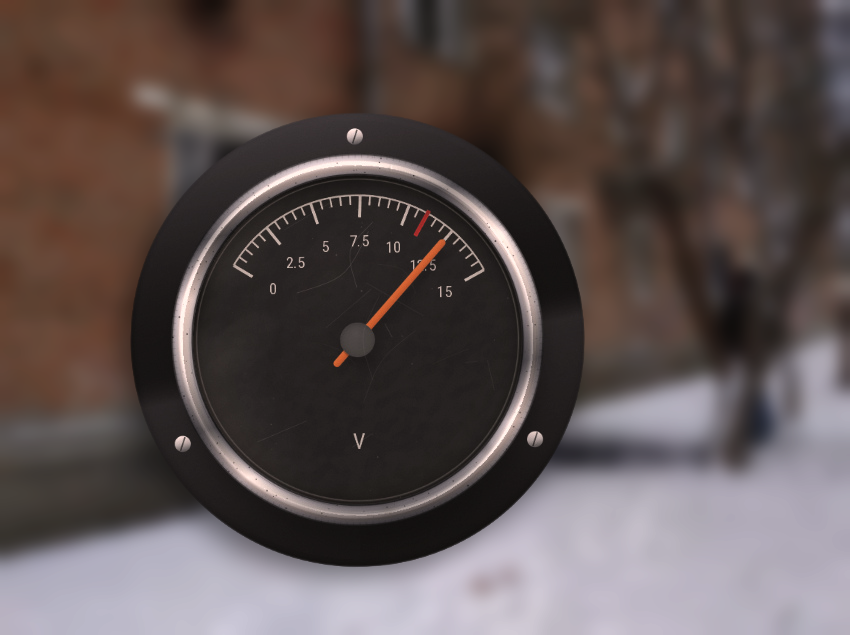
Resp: 12.5 V
